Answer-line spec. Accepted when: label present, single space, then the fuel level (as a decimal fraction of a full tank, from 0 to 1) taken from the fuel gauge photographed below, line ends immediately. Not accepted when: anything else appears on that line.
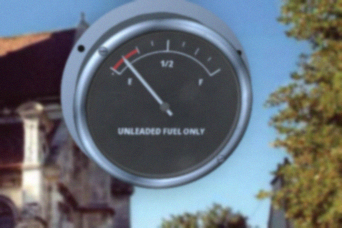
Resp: 0.125
